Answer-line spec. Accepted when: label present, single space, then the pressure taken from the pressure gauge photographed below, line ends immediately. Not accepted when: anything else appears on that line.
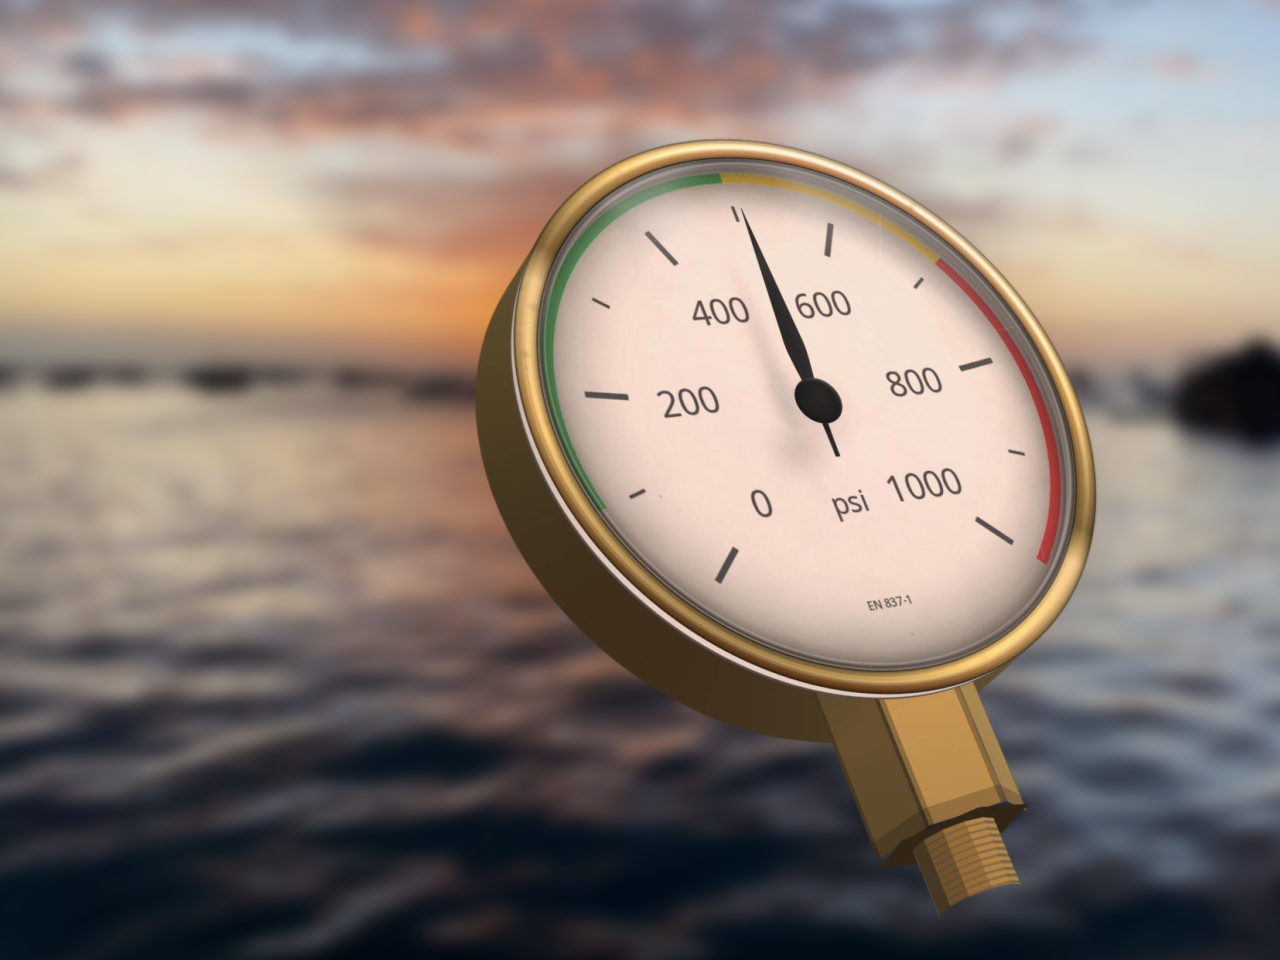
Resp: 500 psi
